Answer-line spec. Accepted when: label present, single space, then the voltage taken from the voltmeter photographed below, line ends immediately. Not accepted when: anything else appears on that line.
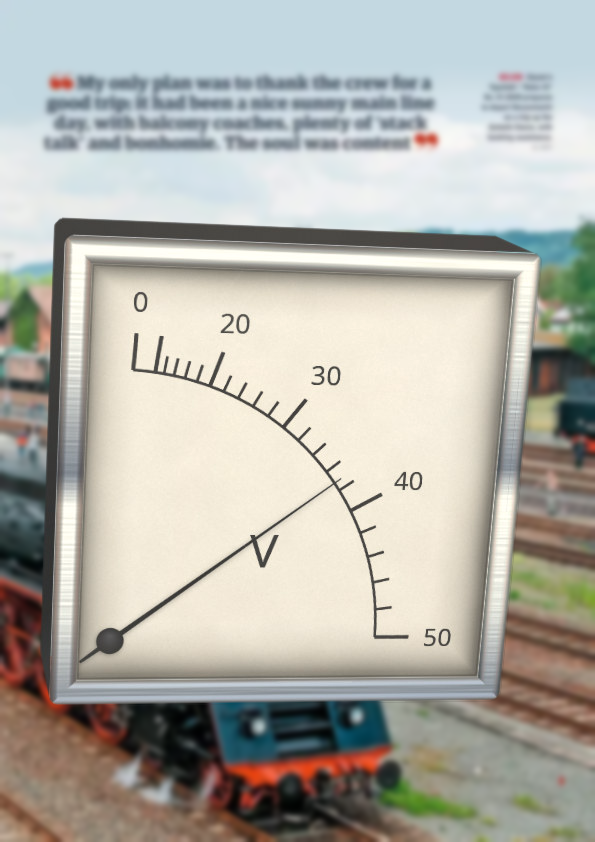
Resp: 37 V
